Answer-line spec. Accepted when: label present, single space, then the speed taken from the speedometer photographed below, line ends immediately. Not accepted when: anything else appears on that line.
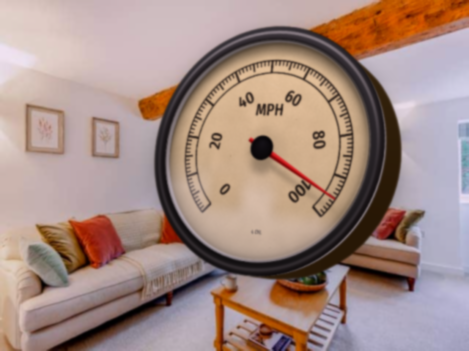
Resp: 95 mph
